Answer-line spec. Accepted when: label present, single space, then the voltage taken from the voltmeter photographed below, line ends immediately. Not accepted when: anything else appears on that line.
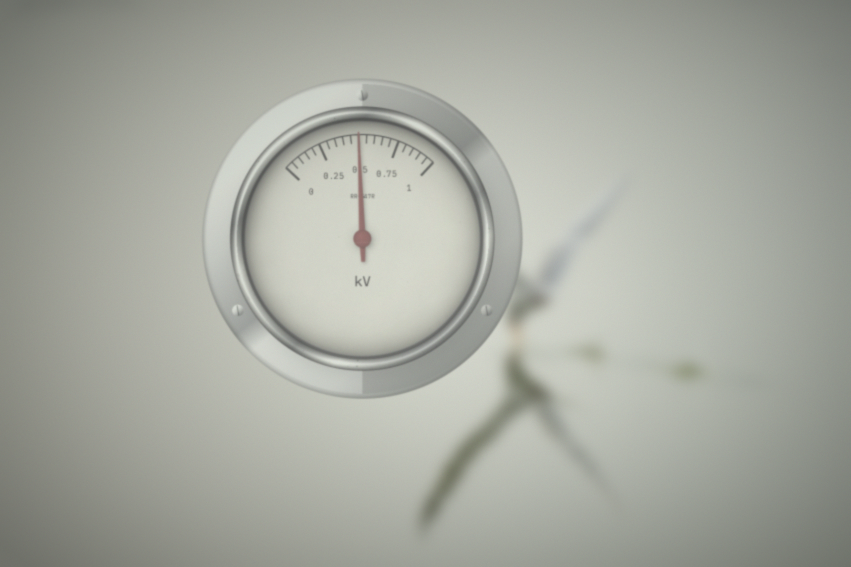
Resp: 0.5 kV
